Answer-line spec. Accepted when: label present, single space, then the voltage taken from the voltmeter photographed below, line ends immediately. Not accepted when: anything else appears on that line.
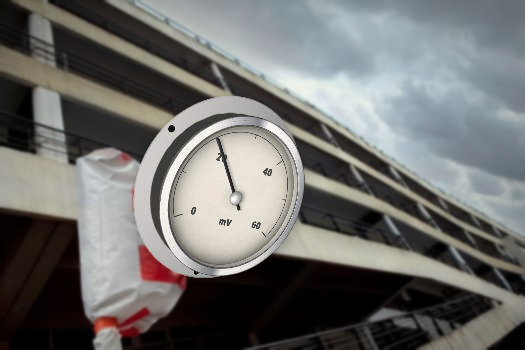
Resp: 20 mV
